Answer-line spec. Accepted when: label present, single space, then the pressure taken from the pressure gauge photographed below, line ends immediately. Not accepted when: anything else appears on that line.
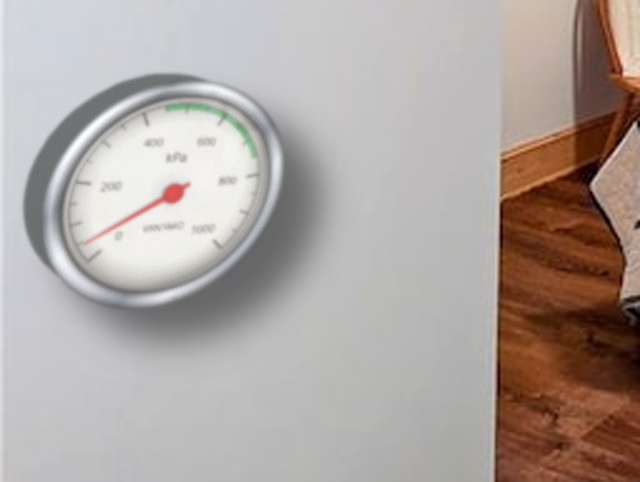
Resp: 50 kPa
